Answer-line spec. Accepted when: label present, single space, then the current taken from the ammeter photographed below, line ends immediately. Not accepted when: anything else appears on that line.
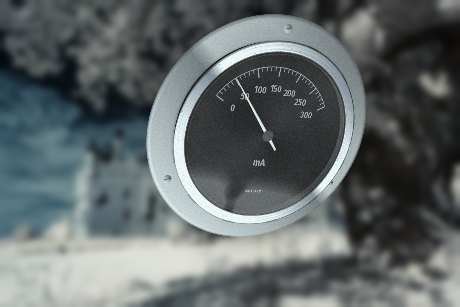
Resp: 50 mA
